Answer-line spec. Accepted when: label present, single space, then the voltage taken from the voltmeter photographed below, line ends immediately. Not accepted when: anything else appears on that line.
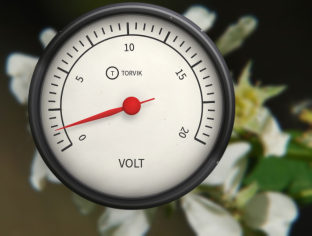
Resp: 1.25 V
